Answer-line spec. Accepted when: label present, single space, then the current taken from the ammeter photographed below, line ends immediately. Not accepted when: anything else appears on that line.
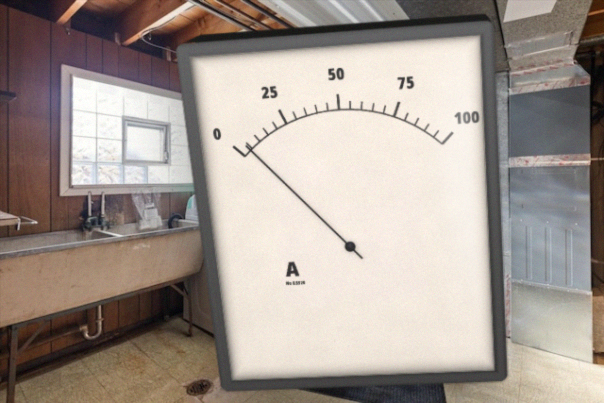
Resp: 5 A
